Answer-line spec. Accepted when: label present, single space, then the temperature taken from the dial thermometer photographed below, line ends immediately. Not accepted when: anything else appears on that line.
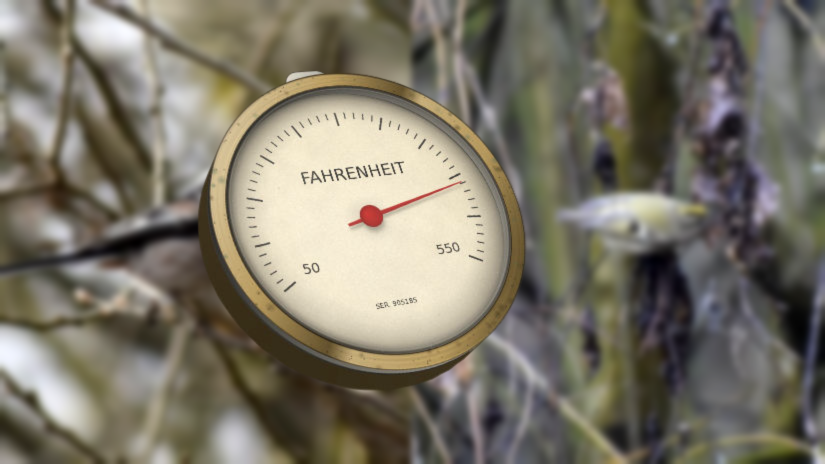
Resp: 460 °F
